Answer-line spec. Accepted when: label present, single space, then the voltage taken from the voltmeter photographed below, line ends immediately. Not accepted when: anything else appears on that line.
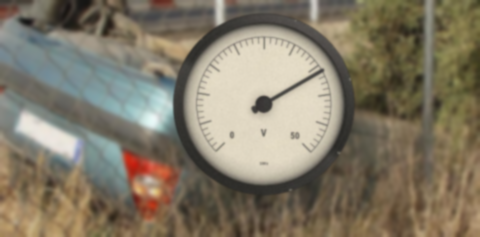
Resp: 36 V
